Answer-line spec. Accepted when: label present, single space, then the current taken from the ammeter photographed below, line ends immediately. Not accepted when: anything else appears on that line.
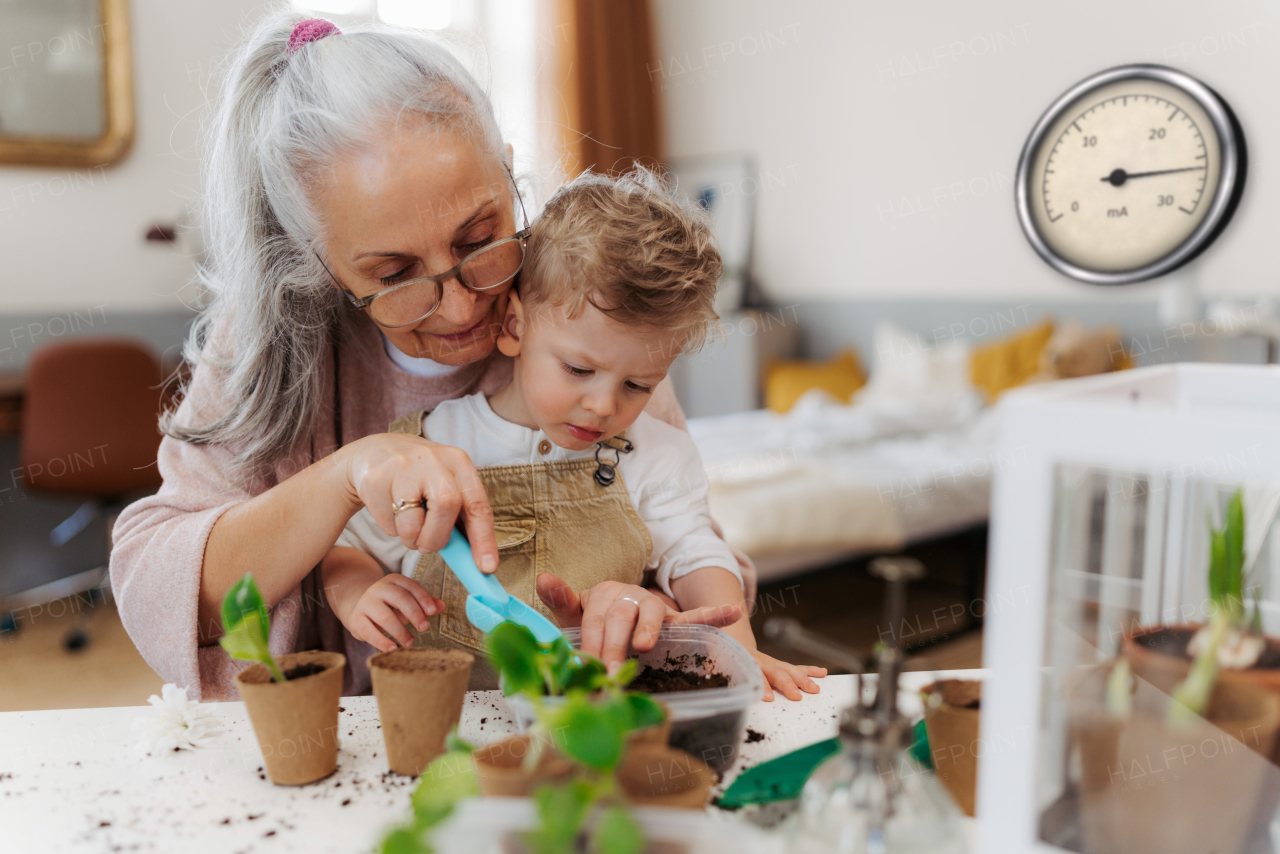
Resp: 26 mA
